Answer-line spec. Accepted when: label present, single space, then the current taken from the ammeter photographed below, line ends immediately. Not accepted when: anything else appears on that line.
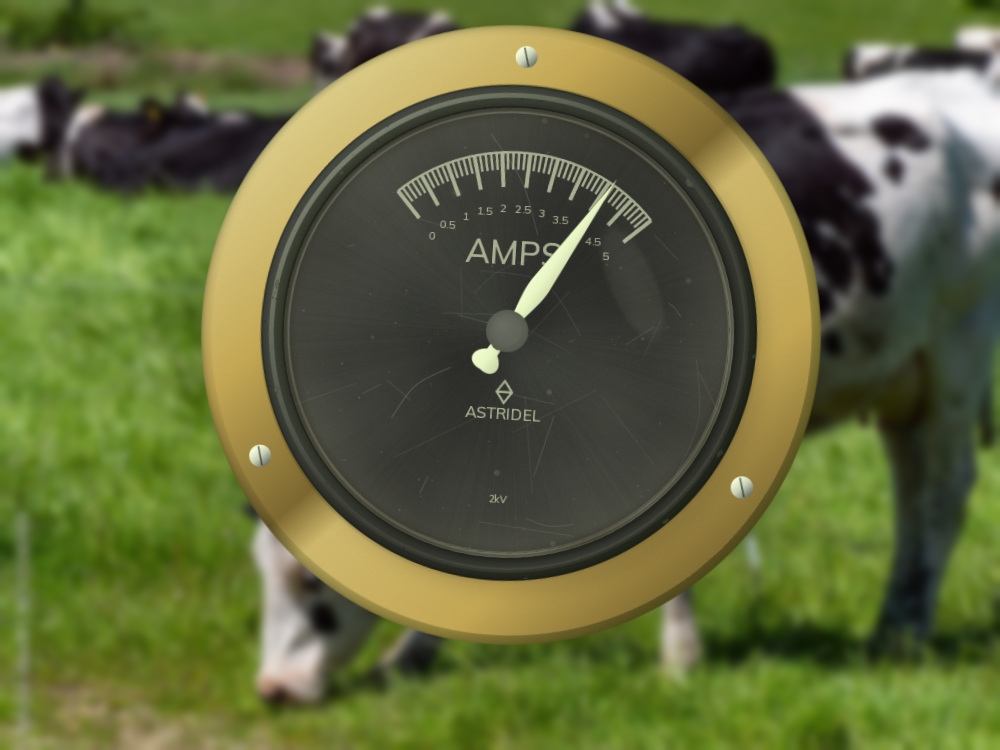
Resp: 4.1 A
